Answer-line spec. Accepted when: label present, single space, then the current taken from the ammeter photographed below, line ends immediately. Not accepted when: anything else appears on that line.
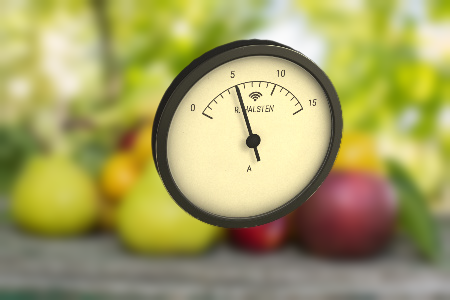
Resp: 5 A
